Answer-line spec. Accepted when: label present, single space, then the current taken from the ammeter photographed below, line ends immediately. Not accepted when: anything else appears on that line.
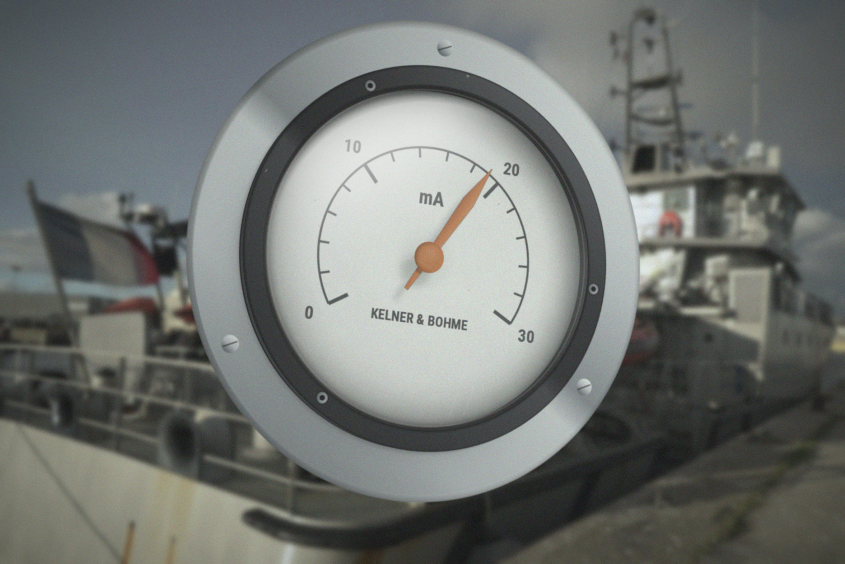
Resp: 19 mA
